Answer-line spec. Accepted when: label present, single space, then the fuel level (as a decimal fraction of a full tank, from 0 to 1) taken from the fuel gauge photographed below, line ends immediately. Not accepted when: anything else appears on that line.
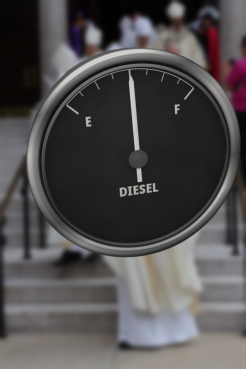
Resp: 0.5
